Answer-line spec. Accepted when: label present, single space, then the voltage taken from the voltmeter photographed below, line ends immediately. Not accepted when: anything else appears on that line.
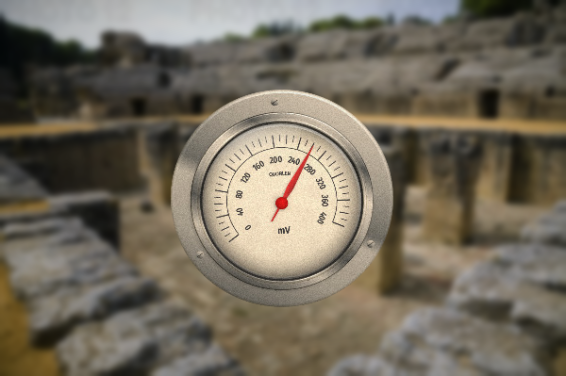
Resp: 260 mV
